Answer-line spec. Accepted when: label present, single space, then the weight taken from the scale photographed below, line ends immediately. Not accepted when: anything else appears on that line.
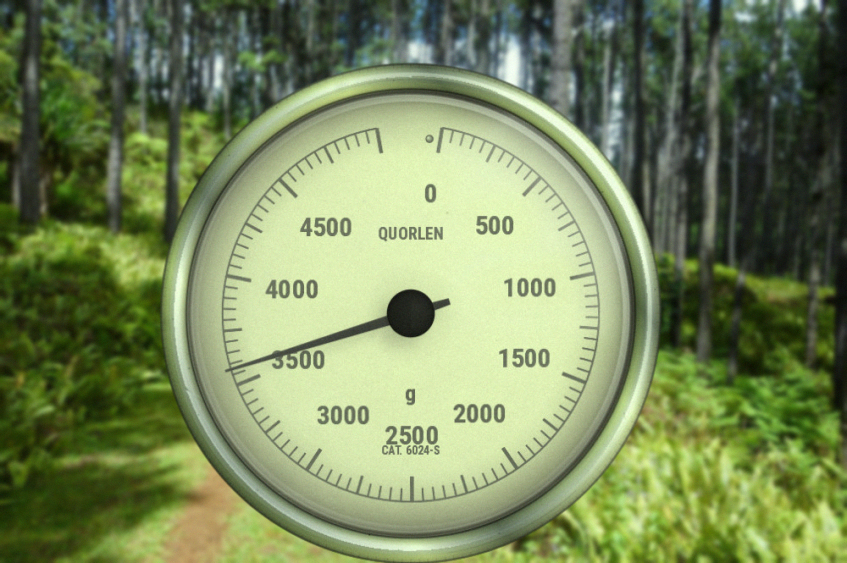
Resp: 3575 g
